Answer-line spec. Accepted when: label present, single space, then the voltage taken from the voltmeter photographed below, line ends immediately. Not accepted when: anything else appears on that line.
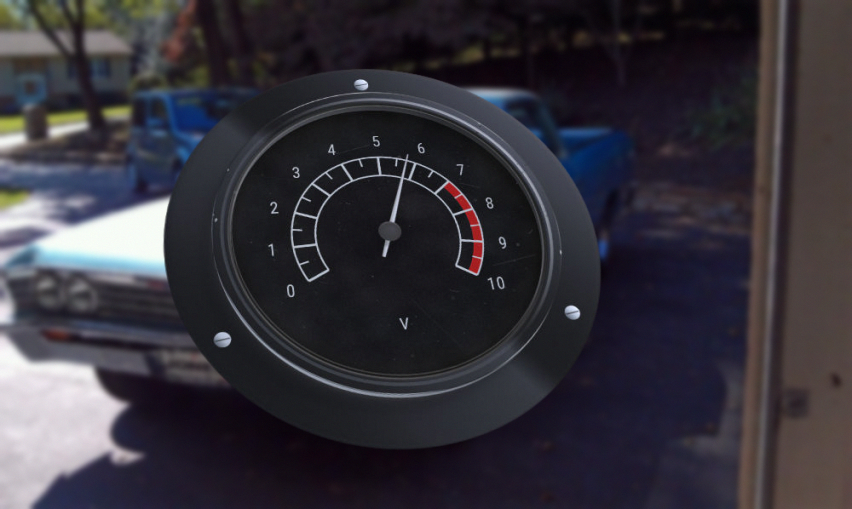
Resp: 5.75 V
